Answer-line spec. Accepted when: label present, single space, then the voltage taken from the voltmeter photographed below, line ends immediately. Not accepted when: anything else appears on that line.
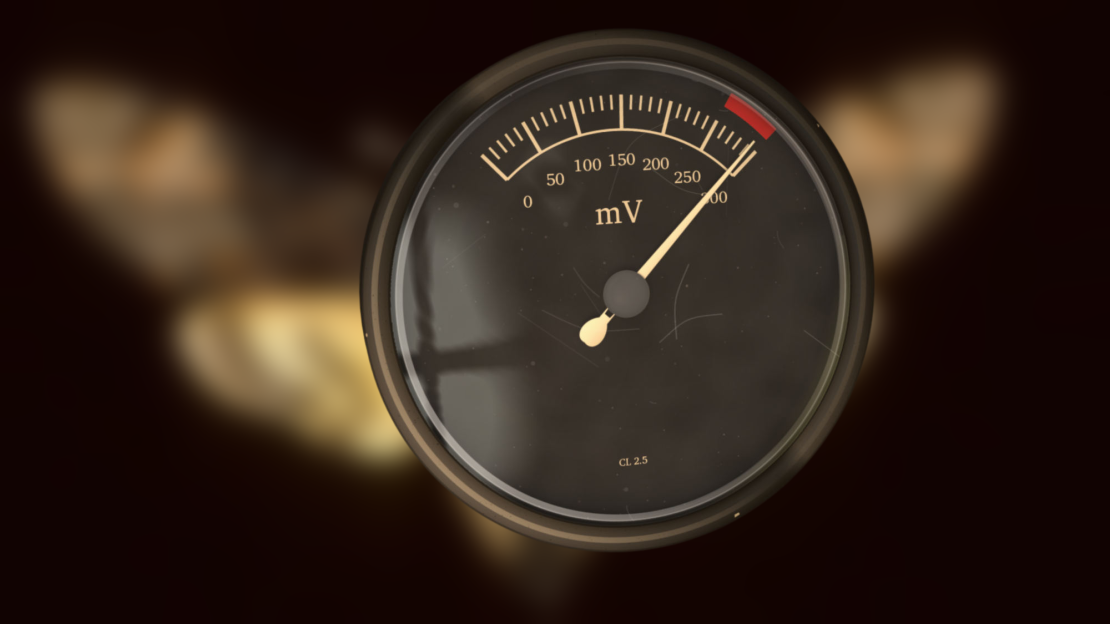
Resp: 290 mV
